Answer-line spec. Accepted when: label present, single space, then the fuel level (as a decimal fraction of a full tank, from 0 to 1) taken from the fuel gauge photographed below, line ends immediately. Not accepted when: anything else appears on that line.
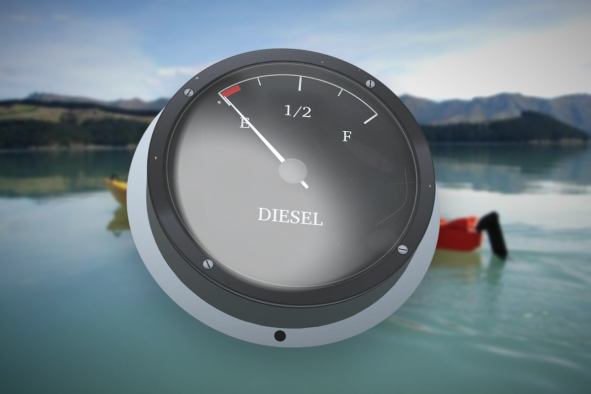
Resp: 0
